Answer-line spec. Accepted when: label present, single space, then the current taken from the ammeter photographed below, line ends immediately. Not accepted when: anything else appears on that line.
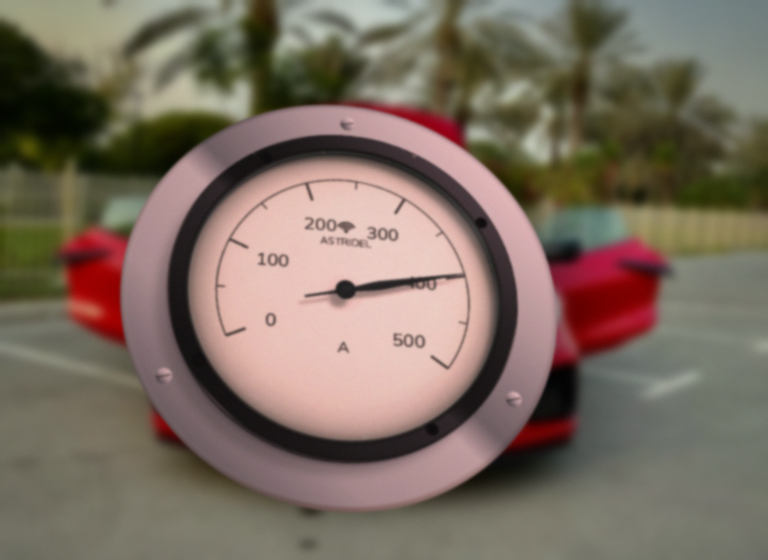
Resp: 400 A
